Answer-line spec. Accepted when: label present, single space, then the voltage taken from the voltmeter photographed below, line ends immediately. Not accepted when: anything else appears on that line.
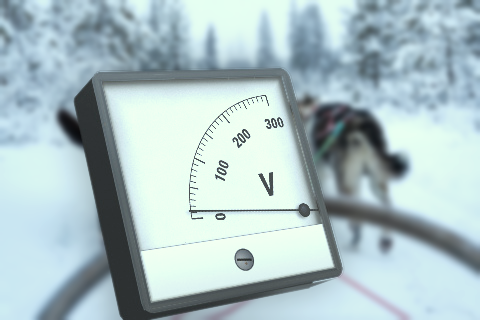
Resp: 10 V
